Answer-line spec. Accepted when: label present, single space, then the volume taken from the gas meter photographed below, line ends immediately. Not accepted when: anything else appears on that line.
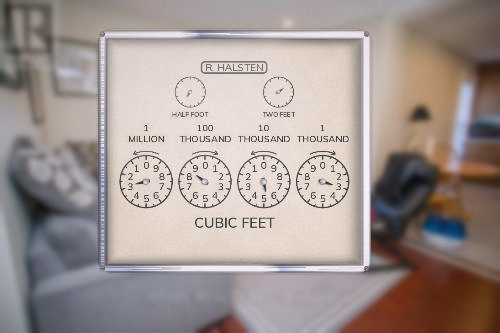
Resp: 285300 ft³
